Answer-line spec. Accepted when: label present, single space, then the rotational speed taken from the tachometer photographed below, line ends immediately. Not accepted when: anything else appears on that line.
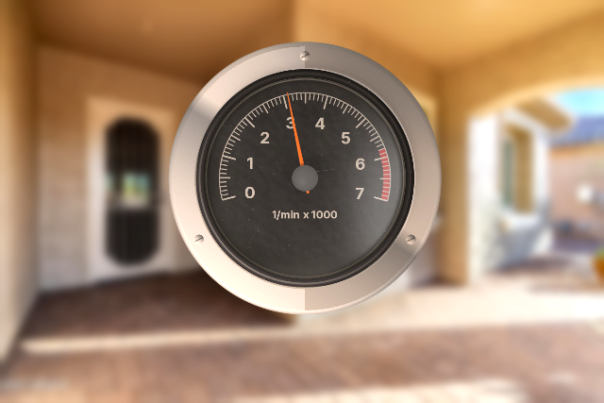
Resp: 3100 rpm
